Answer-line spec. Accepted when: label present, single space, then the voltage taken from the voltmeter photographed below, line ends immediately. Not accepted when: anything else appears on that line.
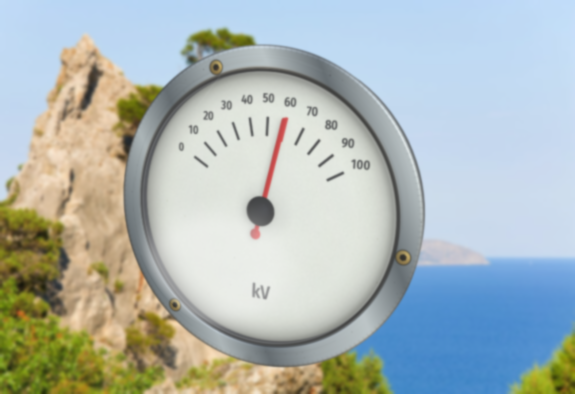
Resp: 60 kV
